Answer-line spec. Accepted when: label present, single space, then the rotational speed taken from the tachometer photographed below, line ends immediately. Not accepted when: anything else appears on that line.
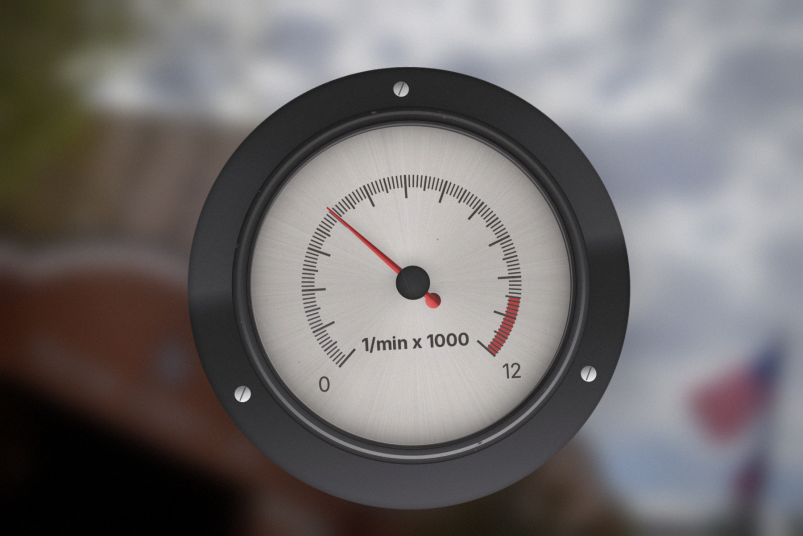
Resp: 4000 rpm
